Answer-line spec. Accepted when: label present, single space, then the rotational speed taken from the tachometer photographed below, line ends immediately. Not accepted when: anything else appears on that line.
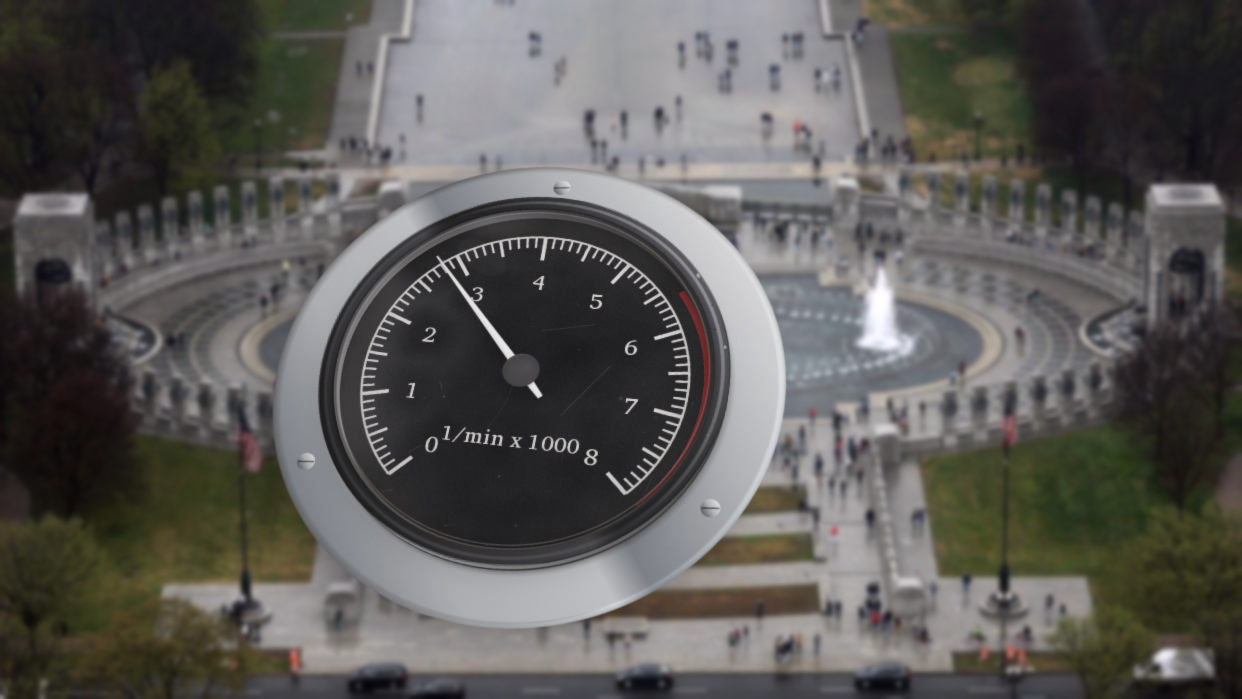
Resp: 2800 rpm
